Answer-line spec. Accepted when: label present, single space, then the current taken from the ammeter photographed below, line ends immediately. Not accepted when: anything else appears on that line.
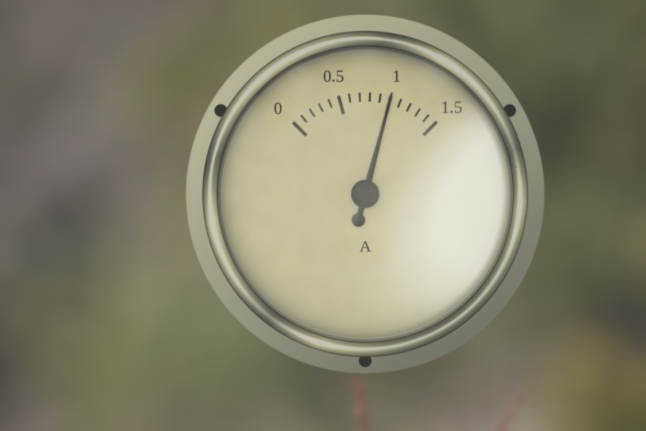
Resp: 1 A
